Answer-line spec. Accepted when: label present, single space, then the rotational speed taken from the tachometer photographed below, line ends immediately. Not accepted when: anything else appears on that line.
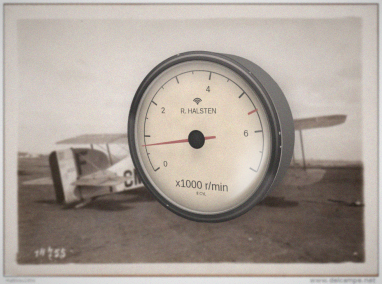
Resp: 750 rpm
